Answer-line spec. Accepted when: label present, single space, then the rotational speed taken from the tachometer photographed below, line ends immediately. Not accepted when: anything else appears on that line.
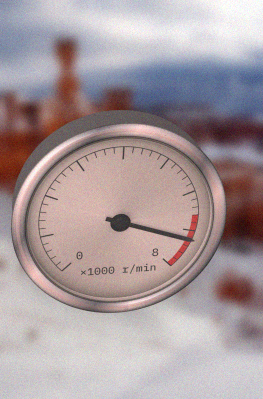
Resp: 7200 rpm
